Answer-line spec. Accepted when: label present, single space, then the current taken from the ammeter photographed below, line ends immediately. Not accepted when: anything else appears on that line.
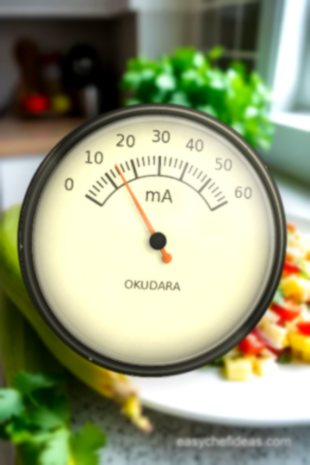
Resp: 14 mA
